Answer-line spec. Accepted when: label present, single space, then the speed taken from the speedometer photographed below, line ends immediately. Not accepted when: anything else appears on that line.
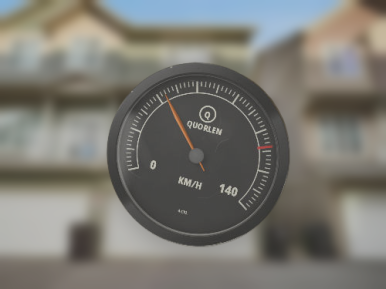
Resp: 44 km/h
